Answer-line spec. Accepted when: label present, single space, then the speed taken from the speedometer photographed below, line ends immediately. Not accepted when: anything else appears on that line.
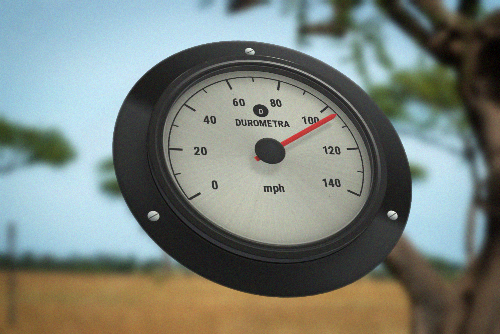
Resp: 105 mph
